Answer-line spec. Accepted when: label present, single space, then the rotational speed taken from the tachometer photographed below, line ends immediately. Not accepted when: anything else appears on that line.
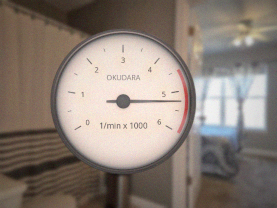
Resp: 5250 rpm
